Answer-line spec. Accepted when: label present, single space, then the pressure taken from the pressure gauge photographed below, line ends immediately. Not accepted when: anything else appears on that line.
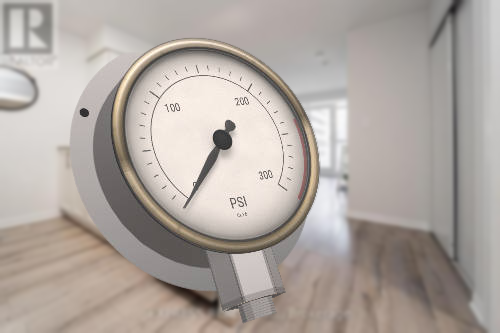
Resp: 0 psi
